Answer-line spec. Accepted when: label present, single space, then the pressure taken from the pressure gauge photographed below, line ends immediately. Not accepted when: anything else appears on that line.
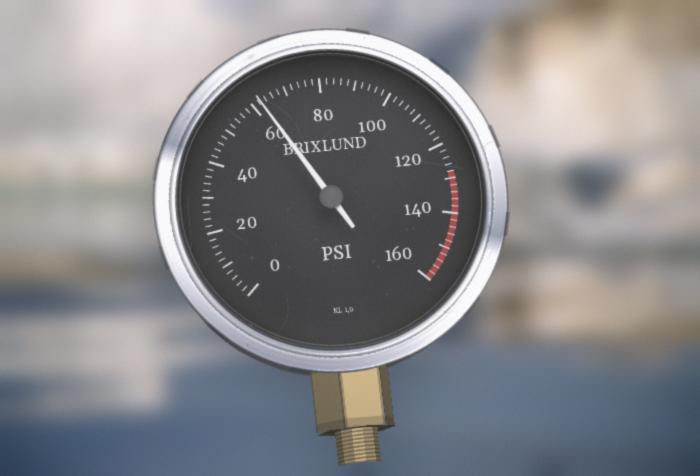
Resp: 62 psi
